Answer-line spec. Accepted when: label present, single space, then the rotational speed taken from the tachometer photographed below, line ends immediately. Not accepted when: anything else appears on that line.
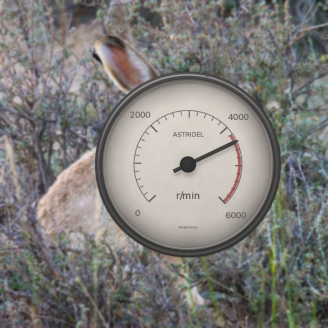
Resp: 4400 rpm
